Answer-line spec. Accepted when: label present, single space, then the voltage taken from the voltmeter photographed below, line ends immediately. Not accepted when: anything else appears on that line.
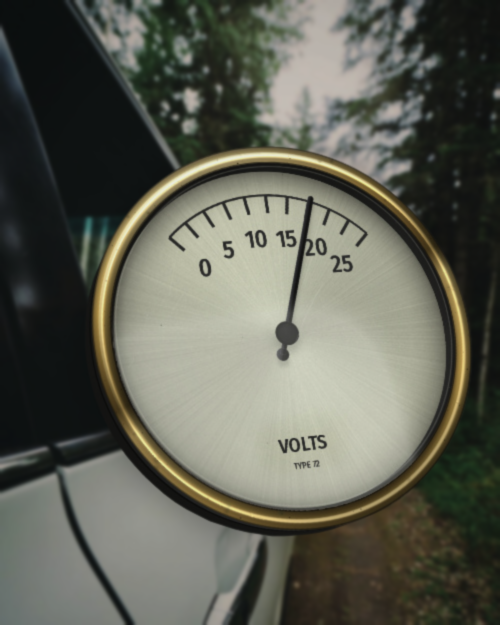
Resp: 17.5 V
